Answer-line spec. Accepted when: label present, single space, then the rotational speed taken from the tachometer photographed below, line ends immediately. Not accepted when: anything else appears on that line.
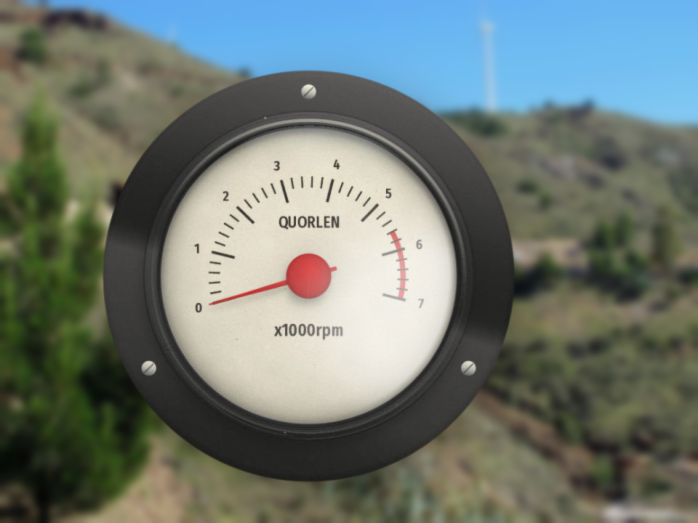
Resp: 0 rpm
